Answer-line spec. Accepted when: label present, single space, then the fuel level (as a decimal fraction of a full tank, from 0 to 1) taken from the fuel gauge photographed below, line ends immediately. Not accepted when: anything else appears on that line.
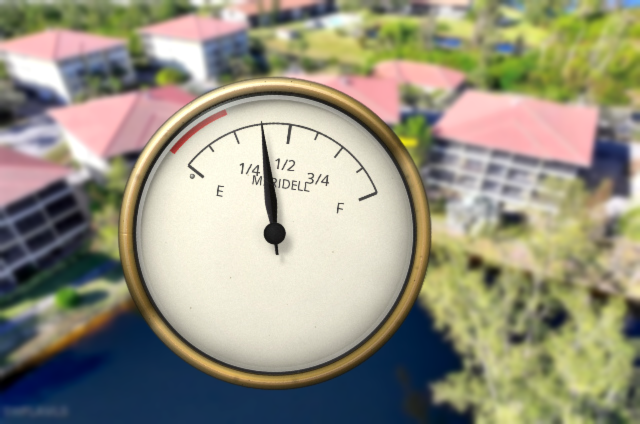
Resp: 0.375
